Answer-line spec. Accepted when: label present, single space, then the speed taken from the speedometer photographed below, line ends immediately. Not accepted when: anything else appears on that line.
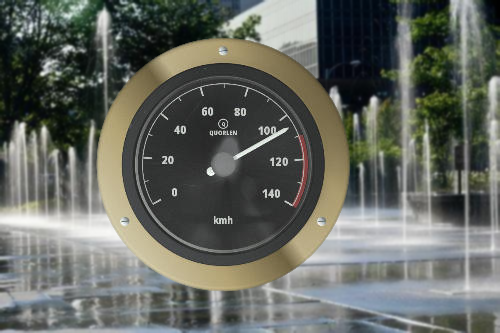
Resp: 105 km/h
